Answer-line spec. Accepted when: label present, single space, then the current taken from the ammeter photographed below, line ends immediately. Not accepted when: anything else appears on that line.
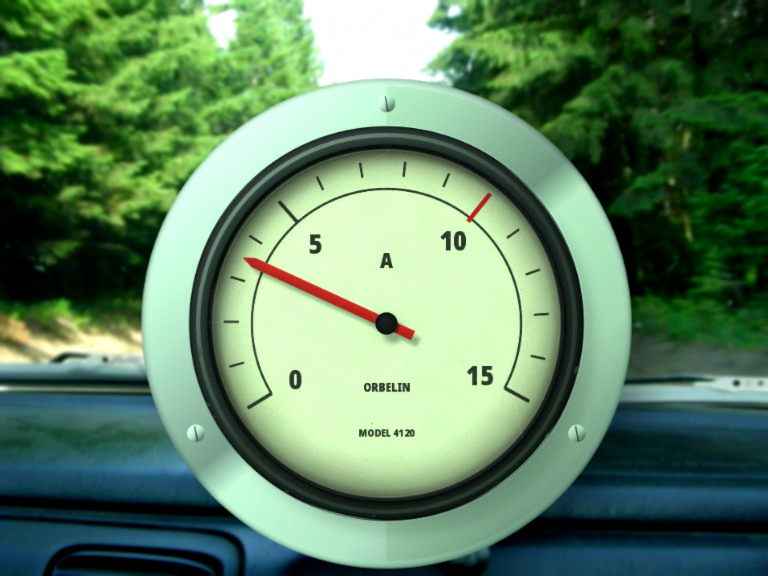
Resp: 3.5 A
